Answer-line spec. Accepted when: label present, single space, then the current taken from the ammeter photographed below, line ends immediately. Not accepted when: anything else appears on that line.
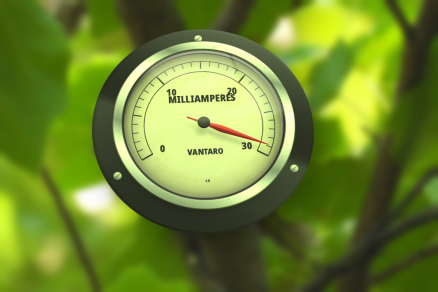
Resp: 29 mA
